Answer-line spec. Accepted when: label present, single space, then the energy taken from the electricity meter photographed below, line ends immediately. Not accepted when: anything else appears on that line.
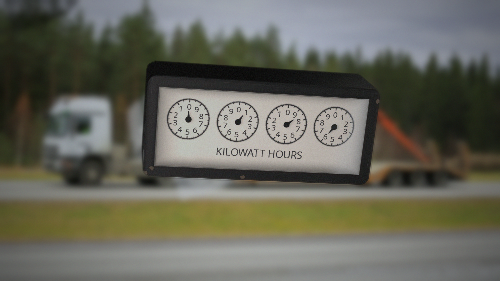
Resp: 86 kWh
